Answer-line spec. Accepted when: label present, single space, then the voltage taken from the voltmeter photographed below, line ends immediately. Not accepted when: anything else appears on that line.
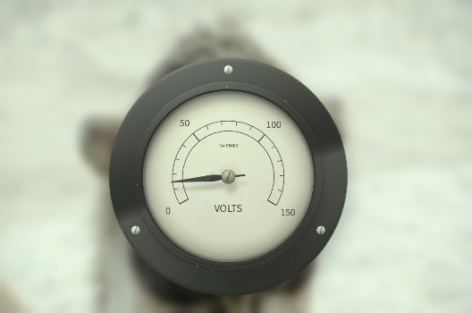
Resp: 15 V
